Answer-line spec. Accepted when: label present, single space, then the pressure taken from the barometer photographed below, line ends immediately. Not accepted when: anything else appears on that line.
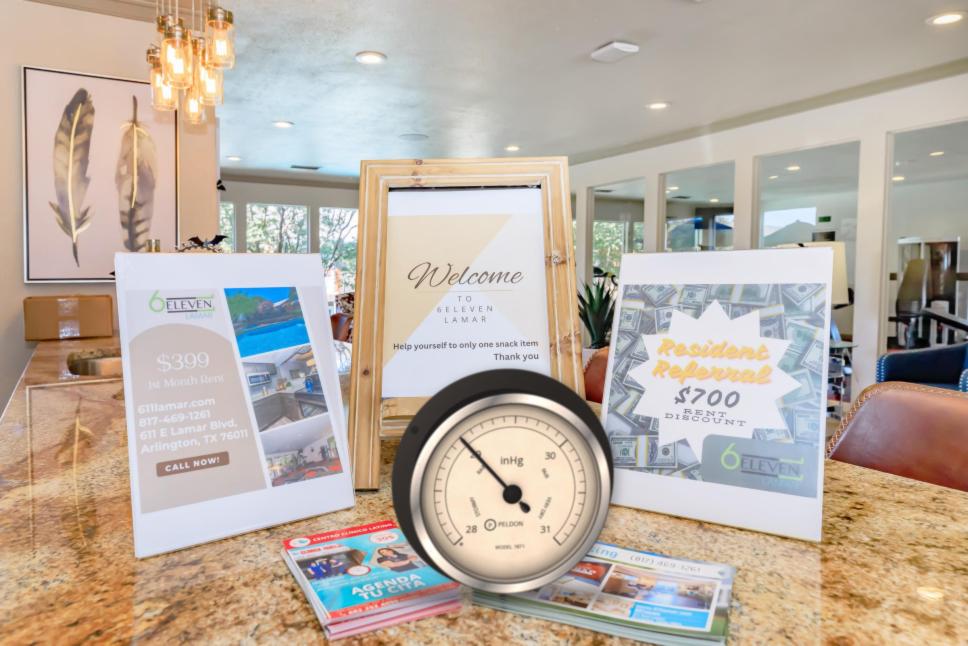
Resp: 29 inHg
